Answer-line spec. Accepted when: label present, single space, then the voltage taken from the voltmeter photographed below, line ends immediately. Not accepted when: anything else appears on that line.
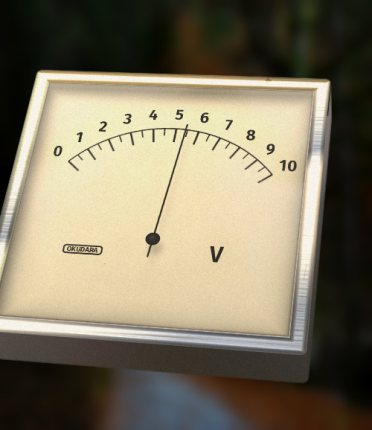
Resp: 5.5 V
